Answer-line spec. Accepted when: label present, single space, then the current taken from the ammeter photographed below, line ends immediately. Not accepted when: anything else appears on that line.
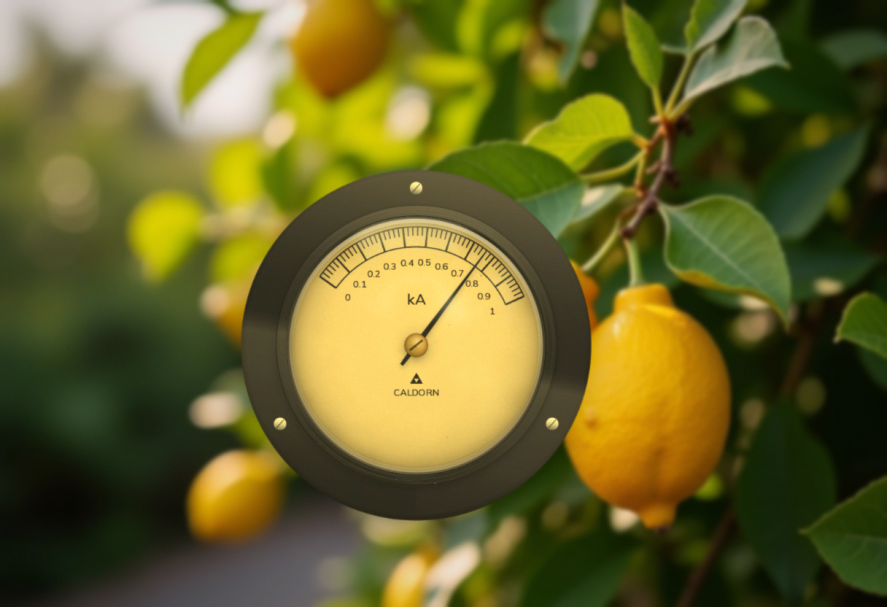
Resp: 0.76 kA
